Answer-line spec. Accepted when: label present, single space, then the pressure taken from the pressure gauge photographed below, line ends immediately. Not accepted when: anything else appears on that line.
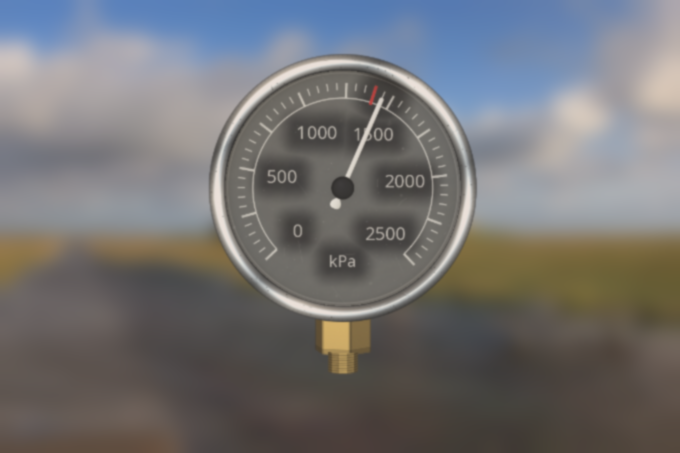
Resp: 1450 kPa
